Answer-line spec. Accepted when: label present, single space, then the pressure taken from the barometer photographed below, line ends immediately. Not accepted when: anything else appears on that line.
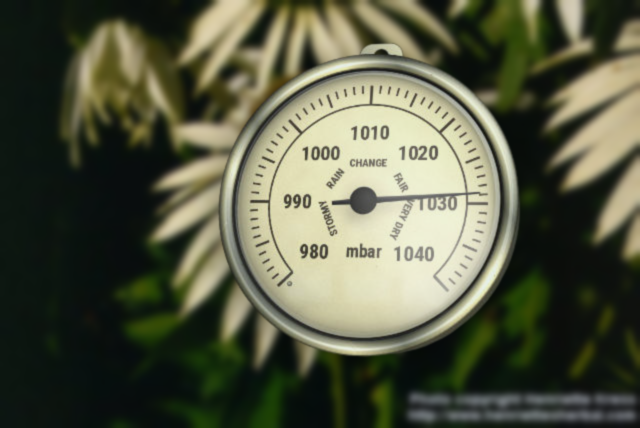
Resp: 1029 mbar
